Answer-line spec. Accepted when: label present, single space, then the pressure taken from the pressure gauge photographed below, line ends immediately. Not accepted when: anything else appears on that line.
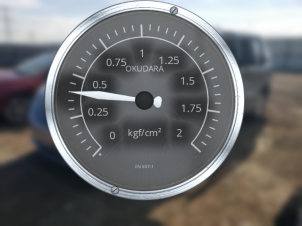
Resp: 0.4 kg/cm²
